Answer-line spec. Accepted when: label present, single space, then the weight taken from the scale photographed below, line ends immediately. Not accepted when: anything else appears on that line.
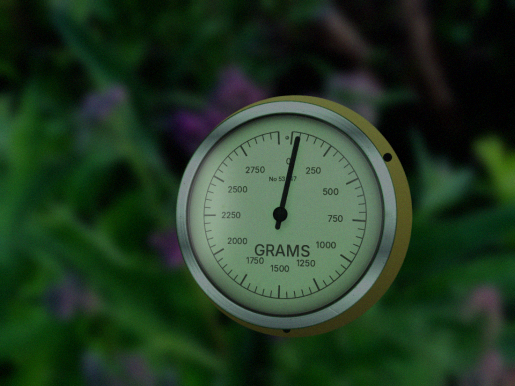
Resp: 50 g
